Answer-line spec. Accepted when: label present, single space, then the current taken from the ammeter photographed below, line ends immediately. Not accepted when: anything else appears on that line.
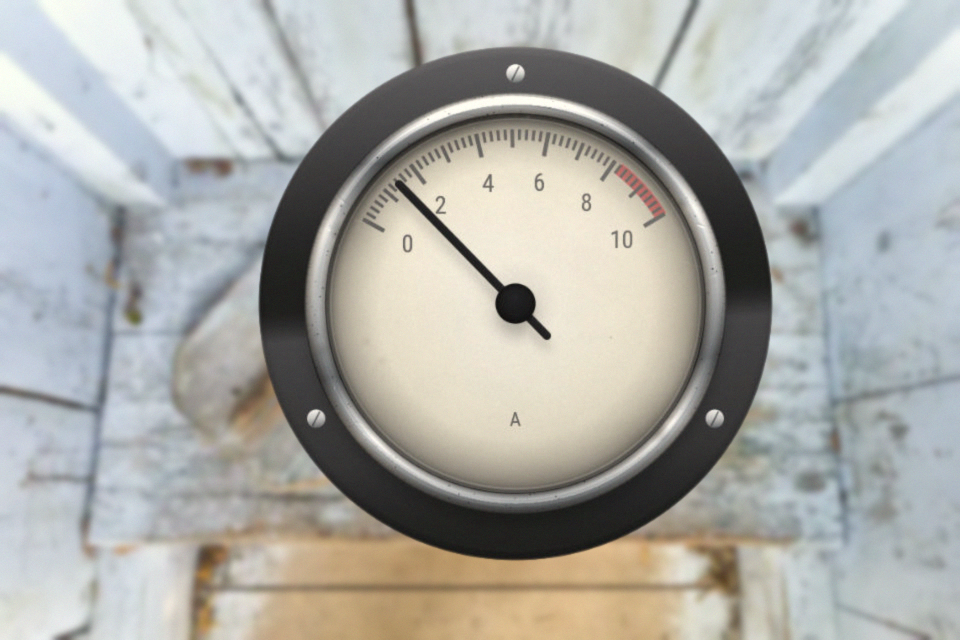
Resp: 1.4 A
